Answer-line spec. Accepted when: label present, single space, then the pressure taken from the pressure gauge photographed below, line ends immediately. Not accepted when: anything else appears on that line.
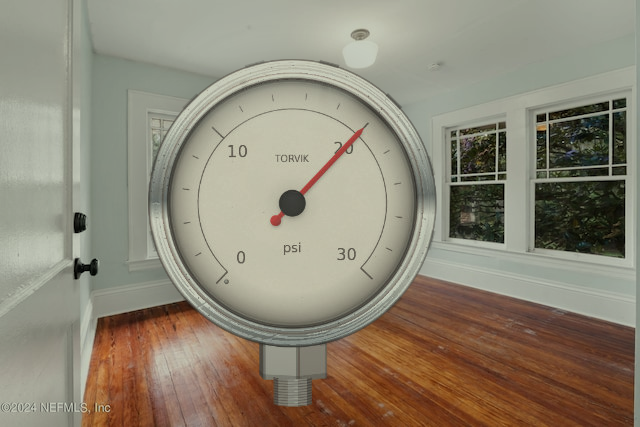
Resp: 20 psi
